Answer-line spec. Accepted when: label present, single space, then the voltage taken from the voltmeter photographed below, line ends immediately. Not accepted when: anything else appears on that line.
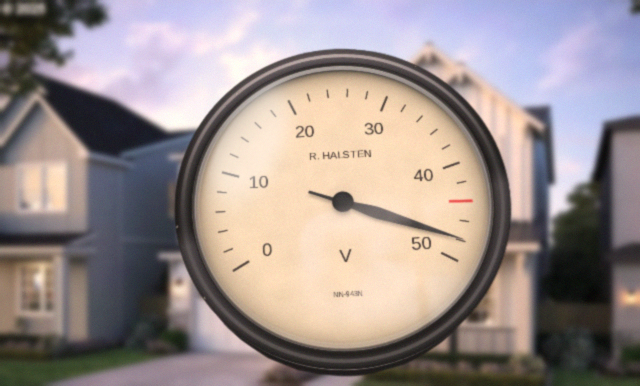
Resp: 48 V
